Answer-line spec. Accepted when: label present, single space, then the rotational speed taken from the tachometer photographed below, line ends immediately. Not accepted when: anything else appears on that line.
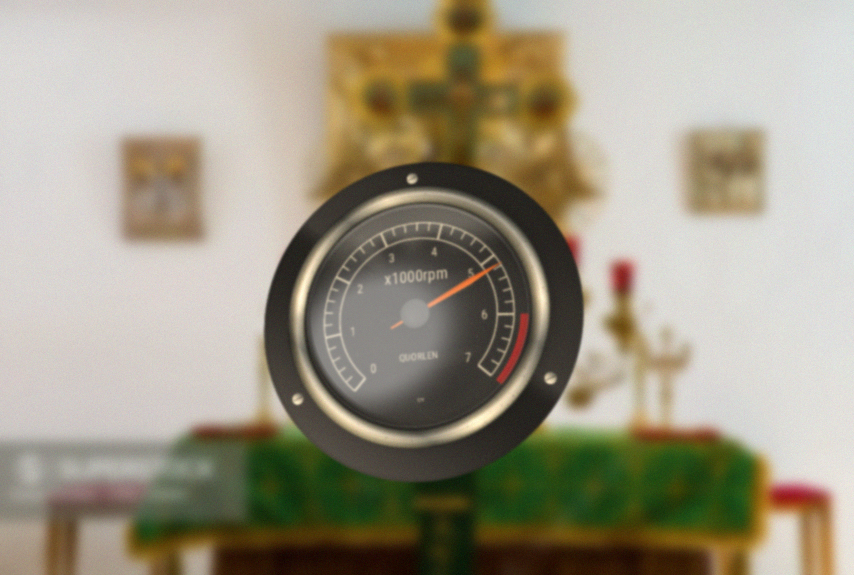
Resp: 5200 rpm
